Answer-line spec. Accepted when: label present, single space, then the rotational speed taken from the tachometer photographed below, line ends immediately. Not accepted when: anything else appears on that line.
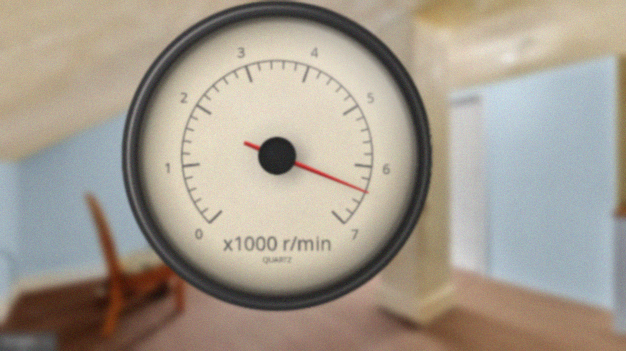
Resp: 6400 rpm
